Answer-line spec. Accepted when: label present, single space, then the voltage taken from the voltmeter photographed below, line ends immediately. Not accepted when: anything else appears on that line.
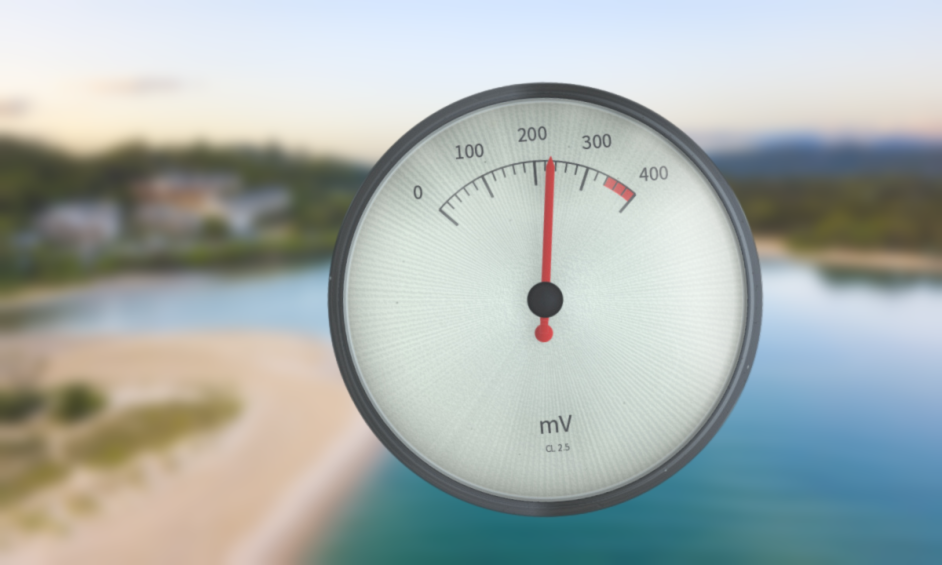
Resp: 230 mV
